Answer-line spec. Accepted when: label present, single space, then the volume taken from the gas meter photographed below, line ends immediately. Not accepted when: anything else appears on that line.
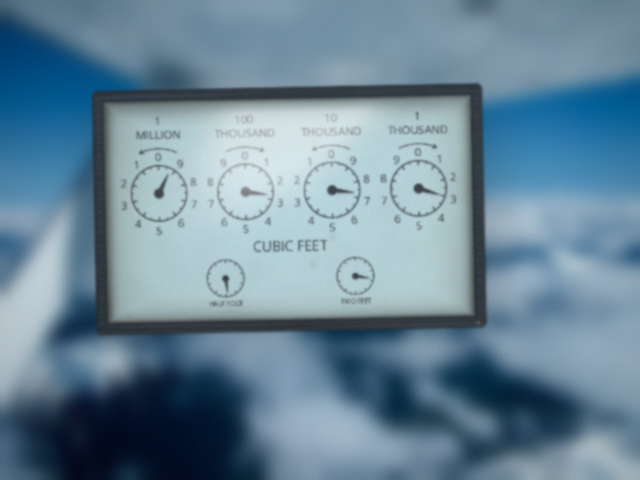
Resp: 927300 ft³
